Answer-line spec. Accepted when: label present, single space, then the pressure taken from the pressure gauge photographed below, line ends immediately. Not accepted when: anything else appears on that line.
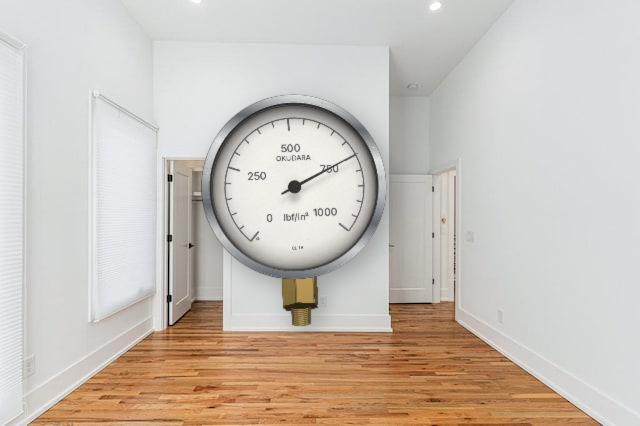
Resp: 750 psi
